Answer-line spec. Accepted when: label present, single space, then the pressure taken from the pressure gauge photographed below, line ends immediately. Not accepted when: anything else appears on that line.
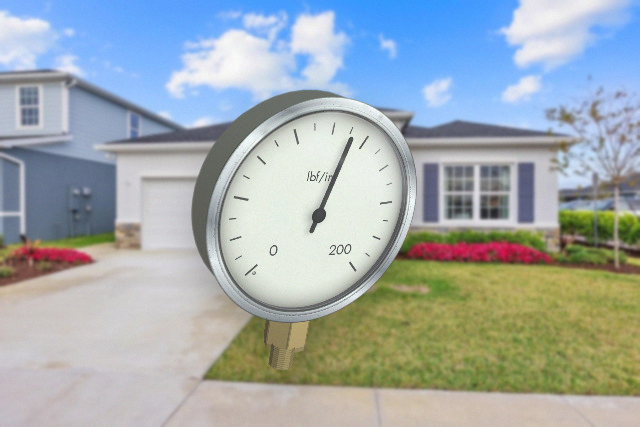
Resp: 110 psi
